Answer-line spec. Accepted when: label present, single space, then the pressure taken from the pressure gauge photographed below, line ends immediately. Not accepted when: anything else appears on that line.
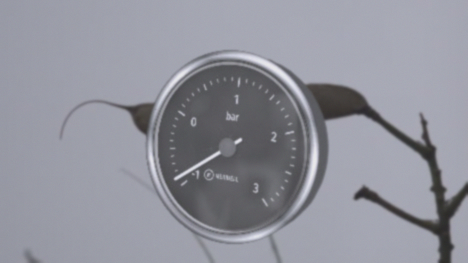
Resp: -0.9 bar
